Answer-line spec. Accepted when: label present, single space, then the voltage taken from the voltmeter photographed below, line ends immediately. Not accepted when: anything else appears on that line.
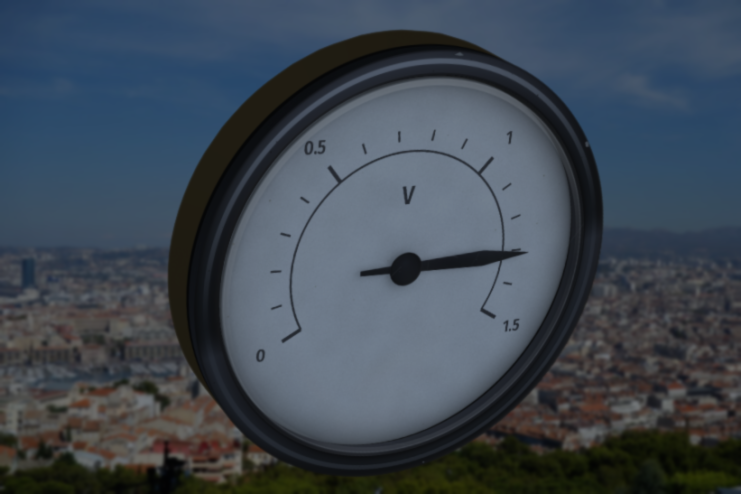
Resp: 1.3 V
